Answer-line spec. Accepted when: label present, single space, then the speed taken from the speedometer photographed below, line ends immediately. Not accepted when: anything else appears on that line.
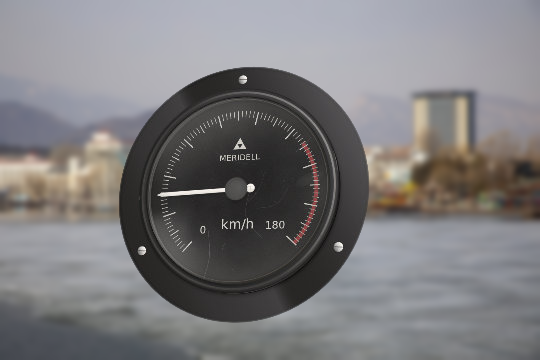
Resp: 30 km/h
